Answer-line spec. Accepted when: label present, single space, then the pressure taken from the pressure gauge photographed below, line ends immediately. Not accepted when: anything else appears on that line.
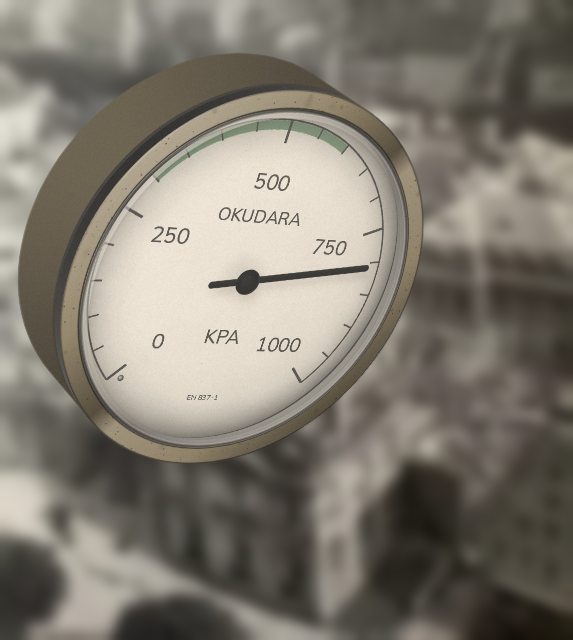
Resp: 800 kPa
